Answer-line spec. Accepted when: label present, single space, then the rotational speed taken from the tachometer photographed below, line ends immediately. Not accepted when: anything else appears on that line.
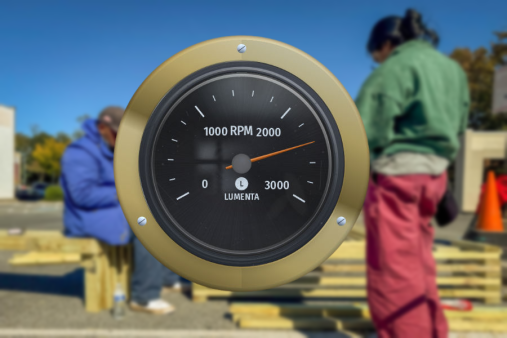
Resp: 2400 rpm
